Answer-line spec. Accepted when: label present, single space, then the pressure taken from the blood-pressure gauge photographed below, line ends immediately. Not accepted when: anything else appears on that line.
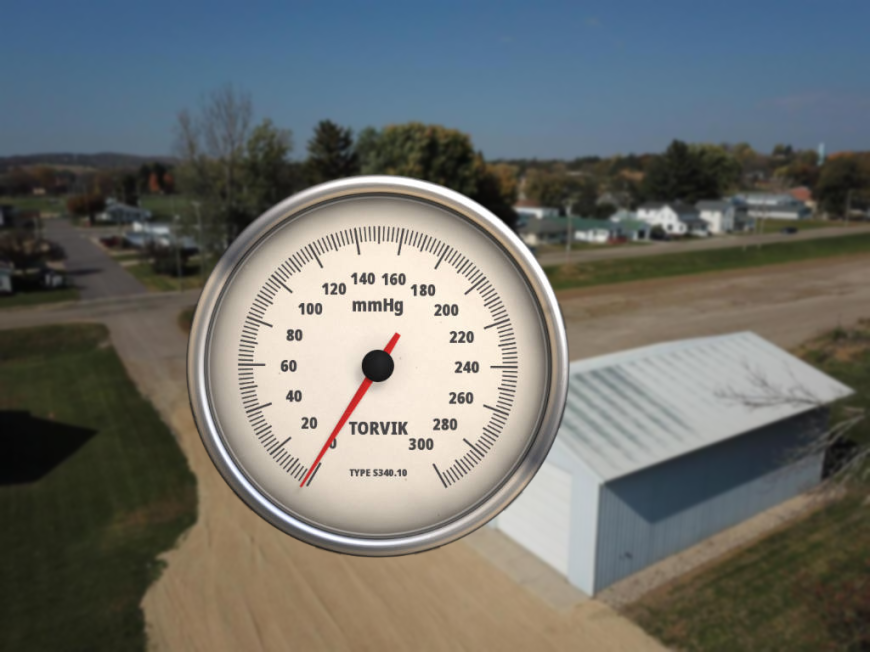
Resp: 2 mmHg
